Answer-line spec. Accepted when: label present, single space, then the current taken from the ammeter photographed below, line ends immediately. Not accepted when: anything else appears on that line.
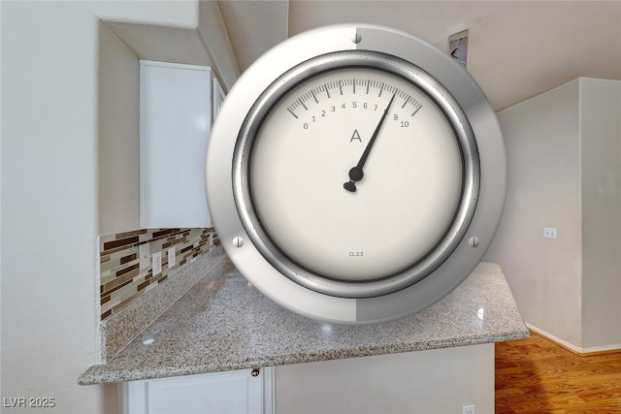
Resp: 8 A
